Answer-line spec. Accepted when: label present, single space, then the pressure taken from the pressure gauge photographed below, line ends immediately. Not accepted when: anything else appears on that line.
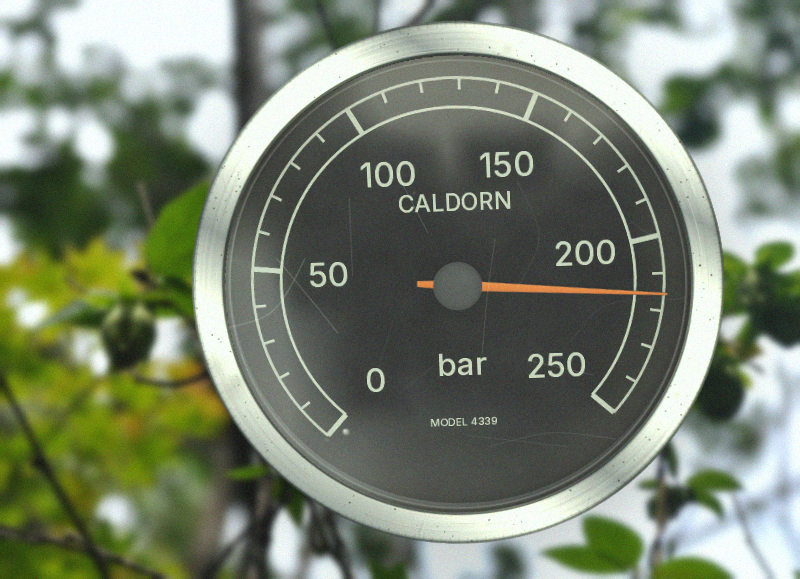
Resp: 215 bar
